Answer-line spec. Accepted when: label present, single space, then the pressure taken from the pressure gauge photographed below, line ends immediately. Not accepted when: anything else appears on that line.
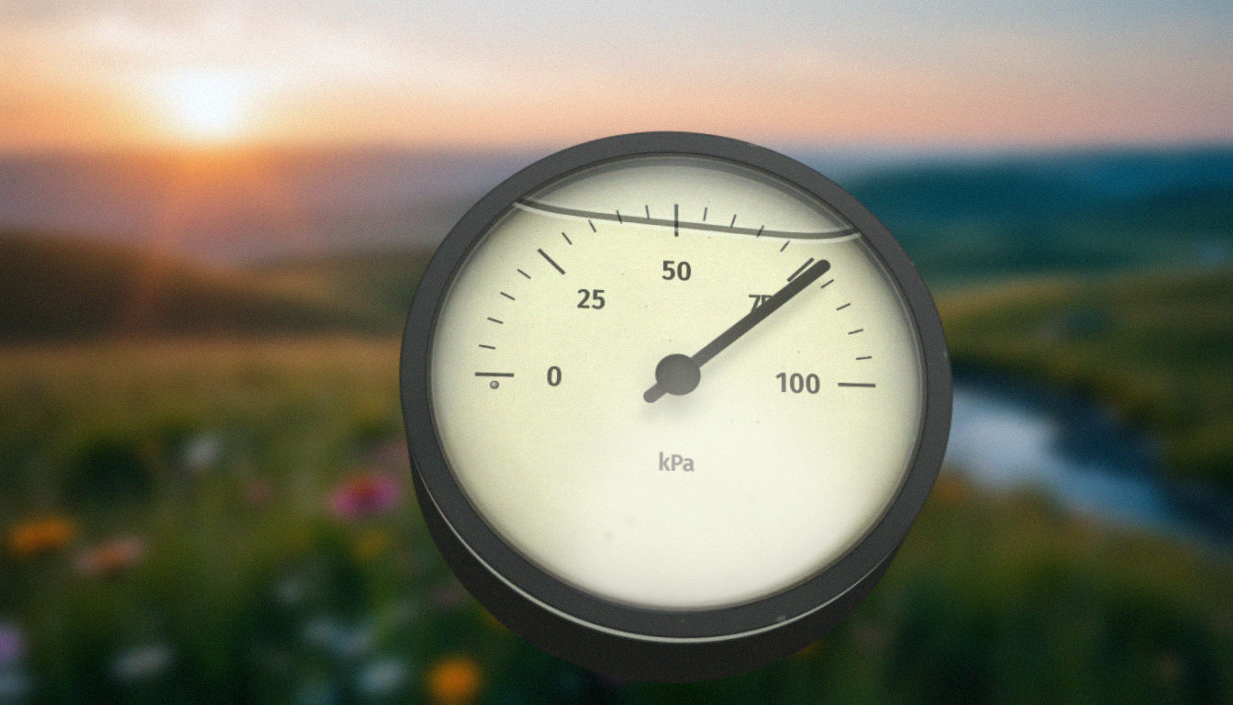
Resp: 77.5 kPa
